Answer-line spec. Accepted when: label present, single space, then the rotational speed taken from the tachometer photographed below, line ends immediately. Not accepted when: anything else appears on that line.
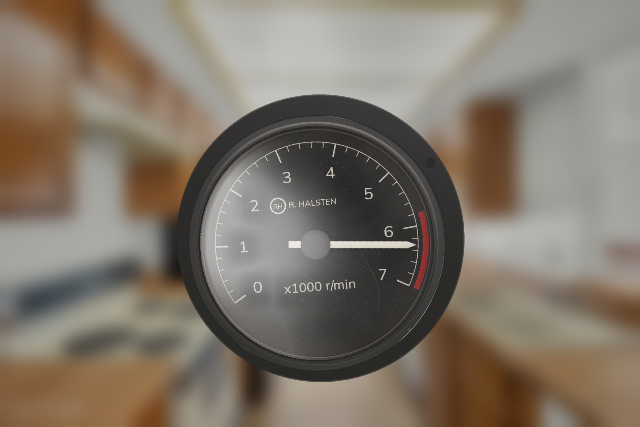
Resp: 6300 rpm
